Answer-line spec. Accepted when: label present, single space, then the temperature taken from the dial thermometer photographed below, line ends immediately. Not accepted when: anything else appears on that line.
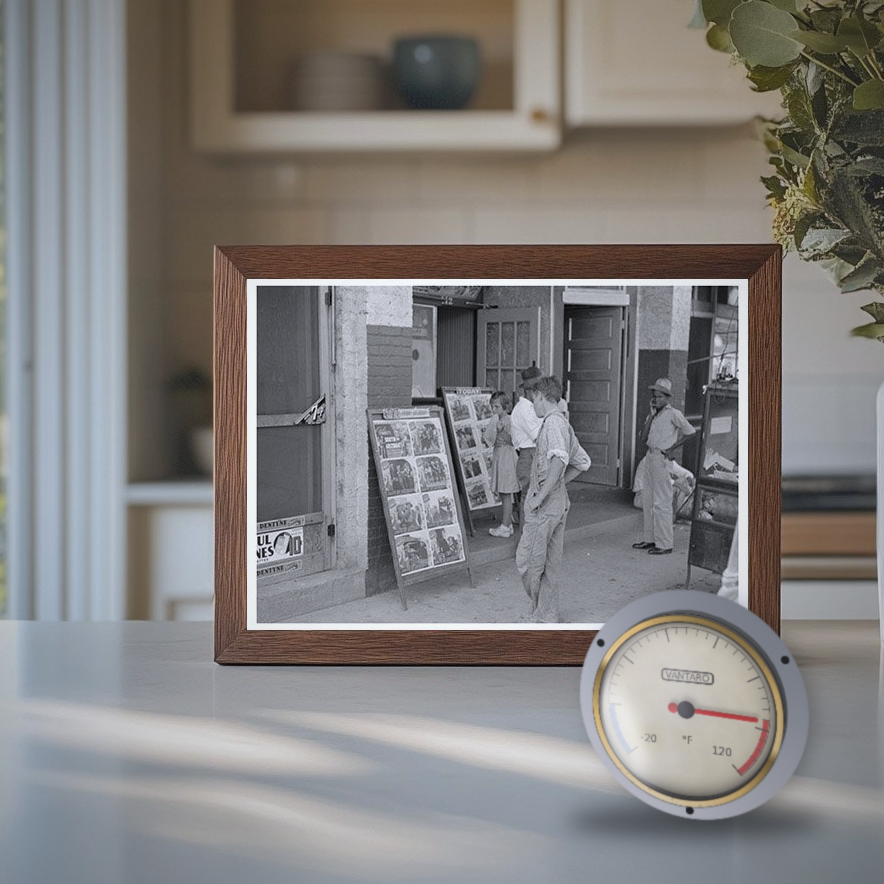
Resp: 96 °F
